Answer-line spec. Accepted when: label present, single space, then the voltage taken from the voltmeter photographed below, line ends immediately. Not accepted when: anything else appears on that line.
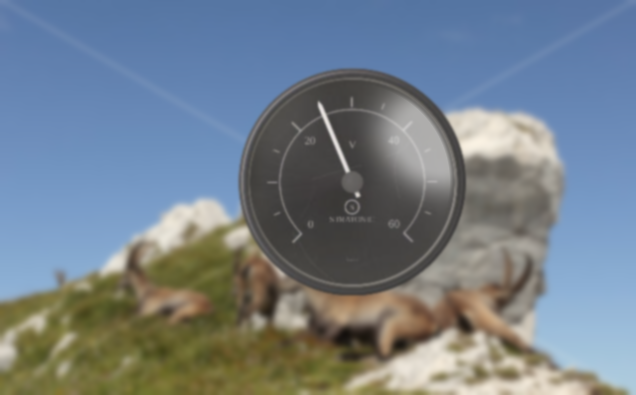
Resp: 25 V
